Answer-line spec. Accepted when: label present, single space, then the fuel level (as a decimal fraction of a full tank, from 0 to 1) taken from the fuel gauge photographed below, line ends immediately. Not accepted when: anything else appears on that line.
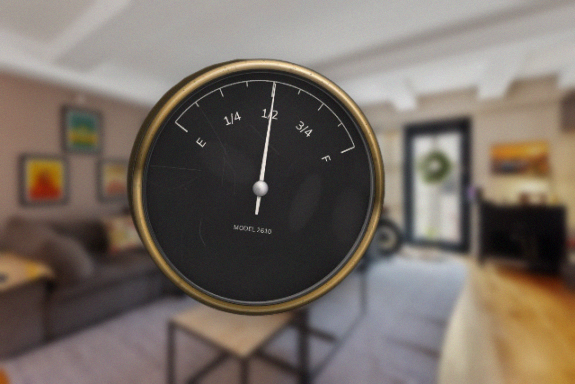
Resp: 0.5
